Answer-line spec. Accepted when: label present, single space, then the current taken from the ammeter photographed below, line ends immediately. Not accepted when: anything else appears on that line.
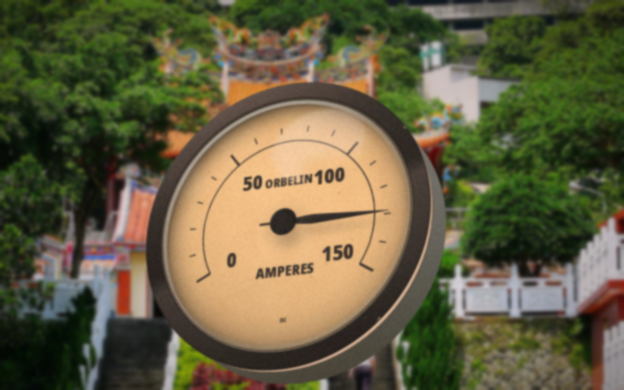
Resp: 130 A
